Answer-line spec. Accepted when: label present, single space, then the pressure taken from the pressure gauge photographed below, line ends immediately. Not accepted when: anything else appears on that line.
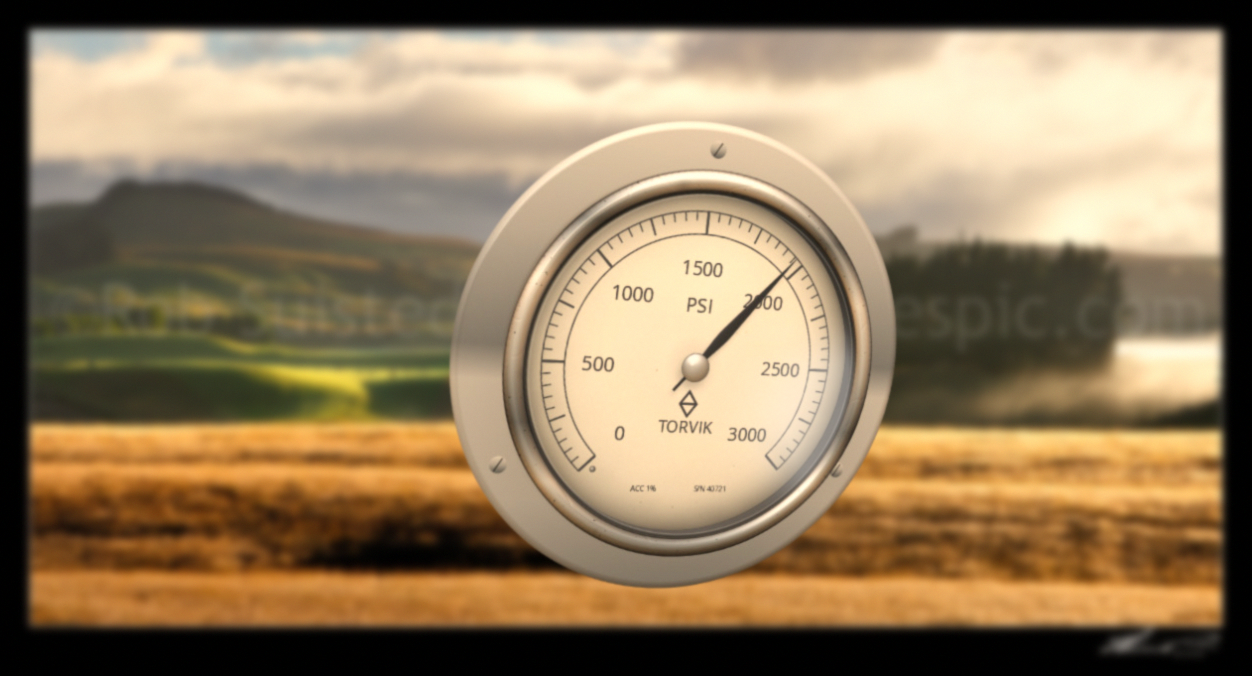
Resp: 1950 psi
